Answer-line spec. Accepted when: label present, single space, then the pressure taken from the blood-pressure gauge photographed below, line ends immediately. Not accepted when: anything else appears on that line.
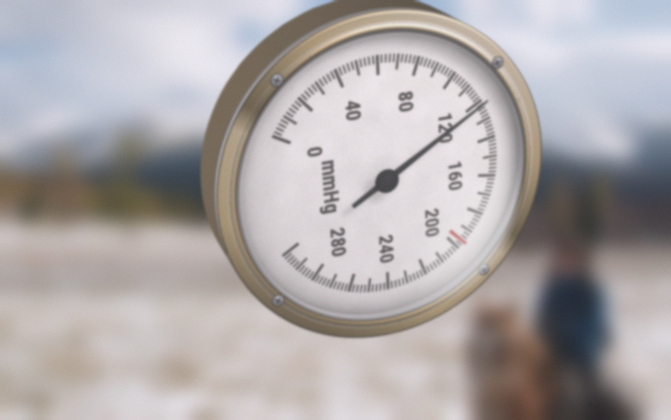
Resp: 120 mmHg
